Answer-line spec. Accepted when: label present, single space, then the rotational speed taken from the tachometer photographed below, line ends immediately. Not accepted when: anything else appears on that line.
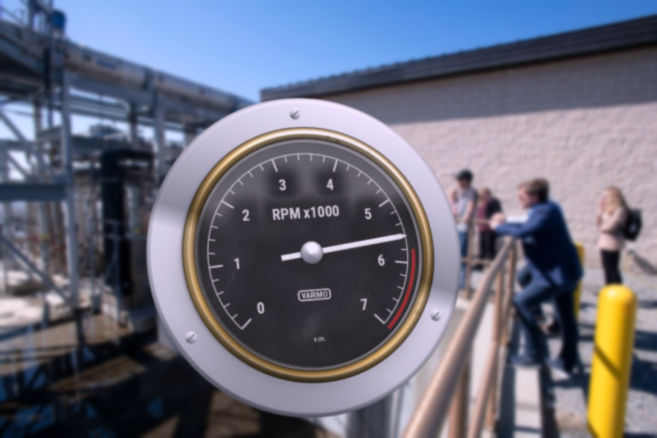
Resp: 5600 rpm
